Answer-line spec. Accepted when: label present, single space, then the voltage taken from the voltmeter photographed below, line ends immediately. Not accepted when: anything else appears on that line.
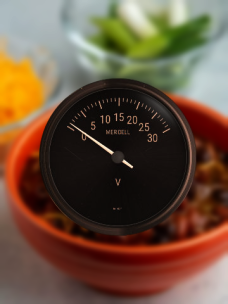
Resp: 1 V
